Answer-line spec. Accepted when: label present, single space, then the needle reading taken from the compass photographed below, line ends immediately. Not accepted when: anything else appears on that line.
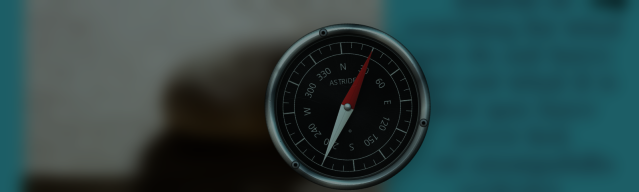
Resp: 30 °
